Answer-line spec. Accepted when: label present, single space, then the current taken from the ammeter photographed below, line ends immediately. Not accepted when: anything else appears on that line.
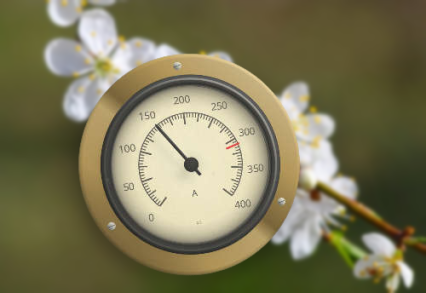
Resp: 150 A
